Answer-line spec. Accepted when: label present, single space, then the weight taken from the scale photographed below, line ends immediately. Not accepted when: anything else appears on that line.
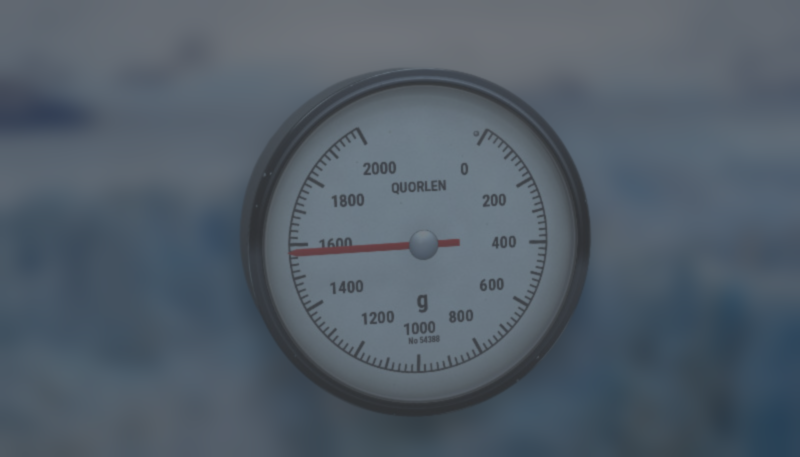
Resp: 1580 g
